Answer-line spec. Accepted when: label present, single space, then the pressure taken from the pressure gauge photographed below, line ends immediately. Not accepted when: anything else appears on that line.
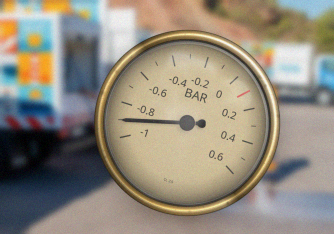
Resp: -0.9 bar
